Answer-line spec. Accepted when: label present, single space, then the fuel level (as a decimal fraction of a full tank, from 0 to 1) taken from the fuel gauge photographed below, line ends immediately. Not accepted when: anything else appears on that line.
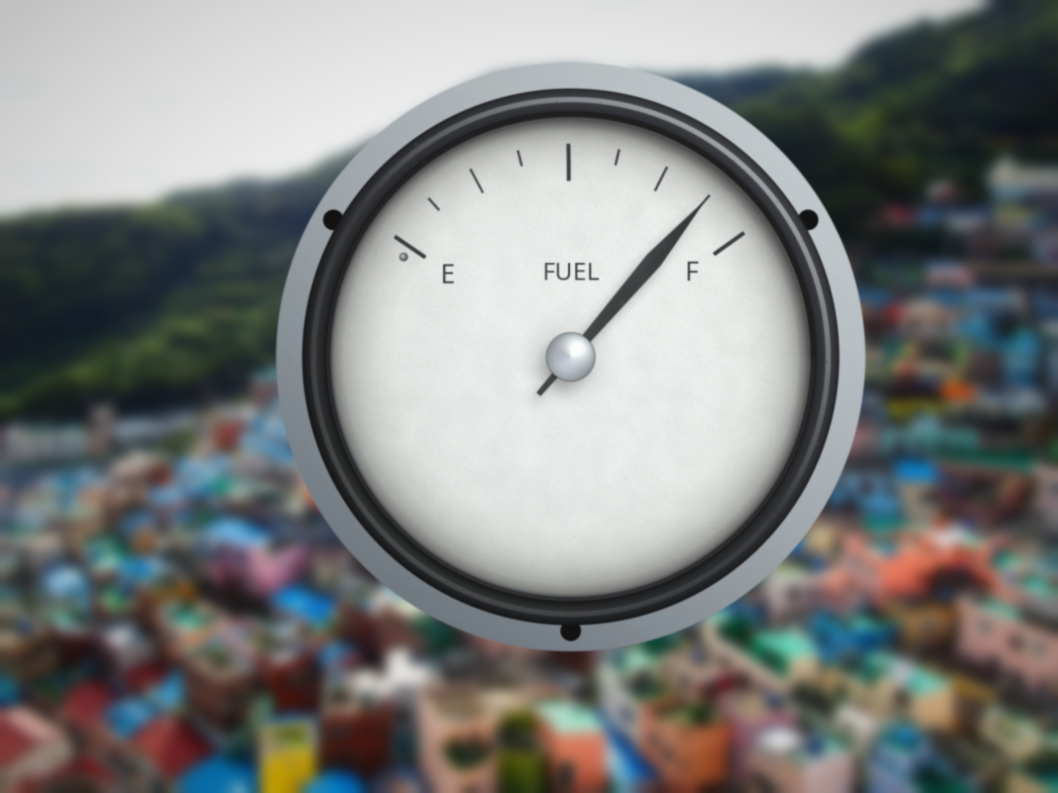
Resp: 0.875
